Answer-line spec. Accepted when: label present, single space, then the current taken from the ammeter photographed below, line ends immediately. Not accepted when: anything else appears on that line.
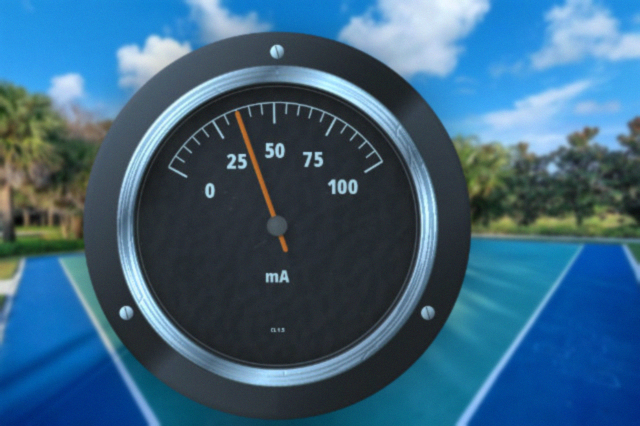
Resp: 35 mA
